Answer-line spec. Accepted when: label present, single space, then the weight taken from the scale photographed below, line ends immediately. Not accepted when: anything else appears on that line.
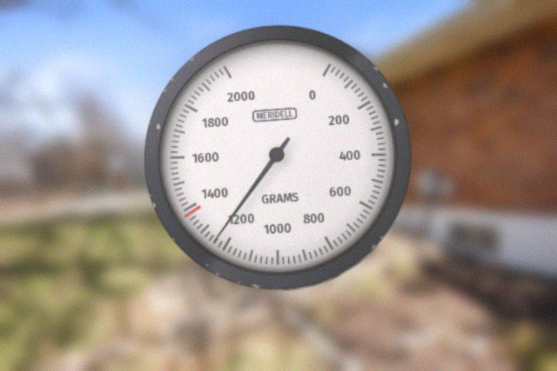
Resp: 1240 g
